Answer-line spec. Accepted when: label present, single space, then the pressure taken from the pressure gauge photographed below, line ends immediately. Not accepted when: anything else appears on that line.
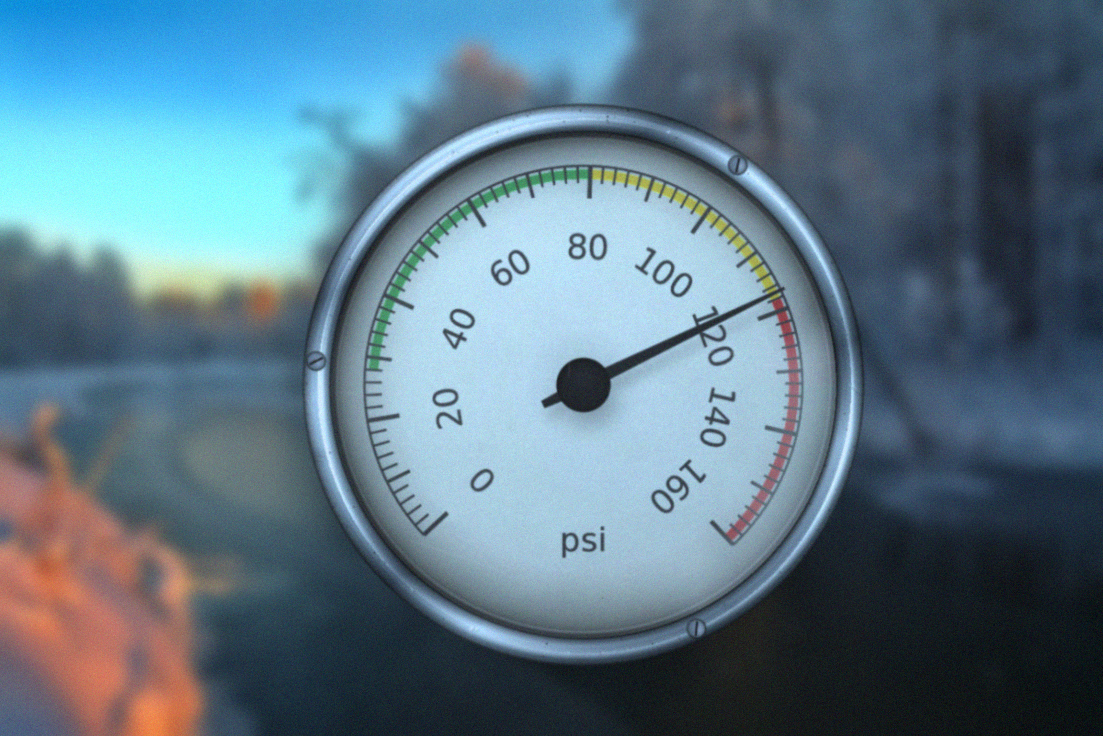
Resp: 117 psi
